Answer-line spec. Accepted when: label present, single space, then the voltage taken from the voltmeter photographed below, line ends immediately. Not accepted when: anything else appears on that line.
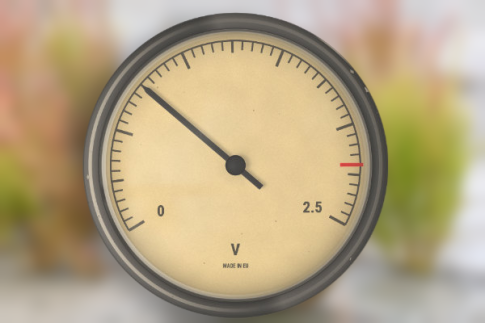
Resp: 0.75 V
